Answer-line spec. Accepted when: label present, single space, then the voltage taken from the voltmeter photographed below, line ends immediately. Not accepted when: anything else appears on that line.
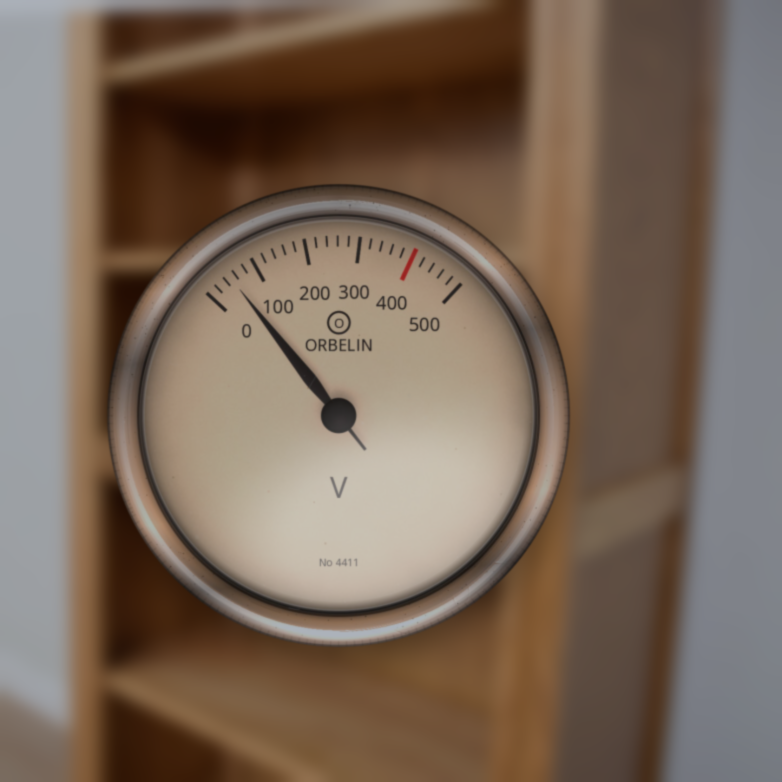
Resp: 50 V
